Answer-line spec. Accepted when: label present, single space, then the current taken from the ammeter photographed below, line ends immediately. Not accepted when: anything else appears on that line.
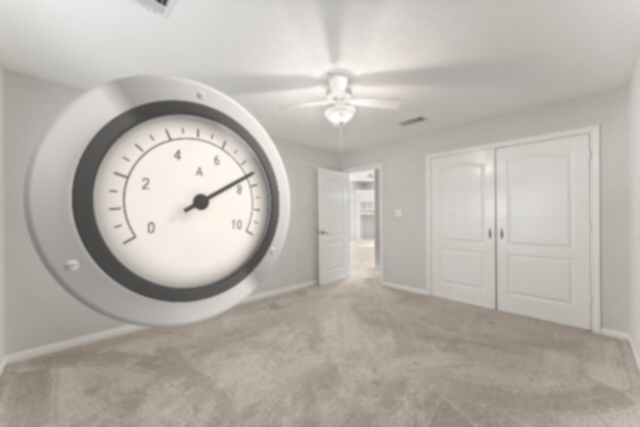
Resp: 7.5 A
